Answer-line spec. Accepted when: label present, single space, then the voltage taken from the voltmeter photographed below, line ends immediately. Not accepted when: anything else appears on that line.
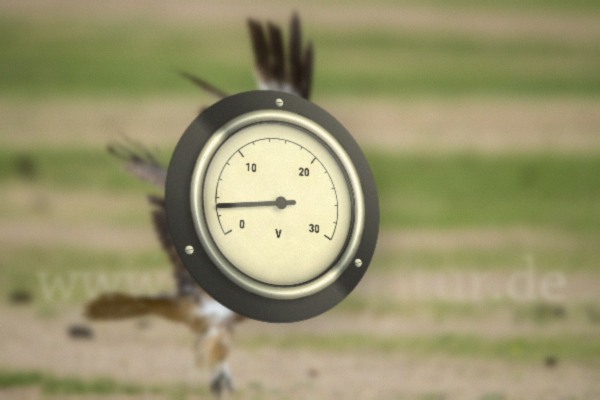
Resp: 3 V
